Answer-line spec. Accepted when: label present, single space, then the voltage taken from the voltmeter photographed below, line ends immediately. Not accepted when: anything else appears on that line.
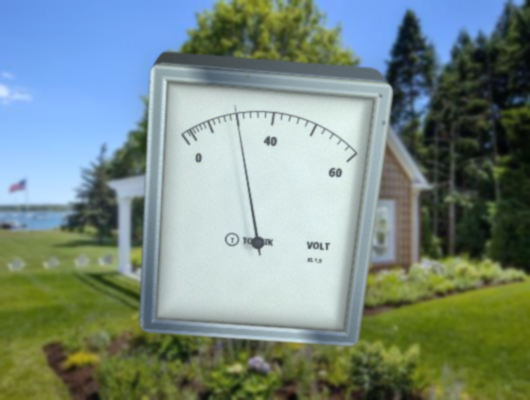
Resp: 30 V
